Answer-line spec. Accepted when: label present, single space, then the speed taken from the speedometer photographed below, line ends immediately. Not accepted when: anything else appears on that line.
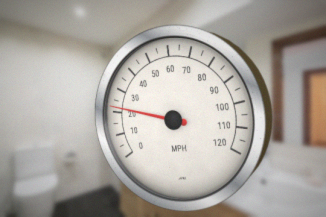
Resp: 22.5 mph
